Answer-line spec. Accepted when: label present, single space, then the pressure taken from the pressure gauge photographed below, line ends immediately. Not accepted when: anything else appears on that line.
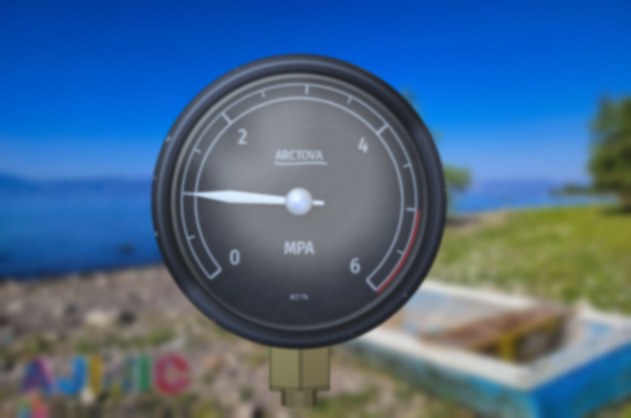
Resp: 1 MPa
